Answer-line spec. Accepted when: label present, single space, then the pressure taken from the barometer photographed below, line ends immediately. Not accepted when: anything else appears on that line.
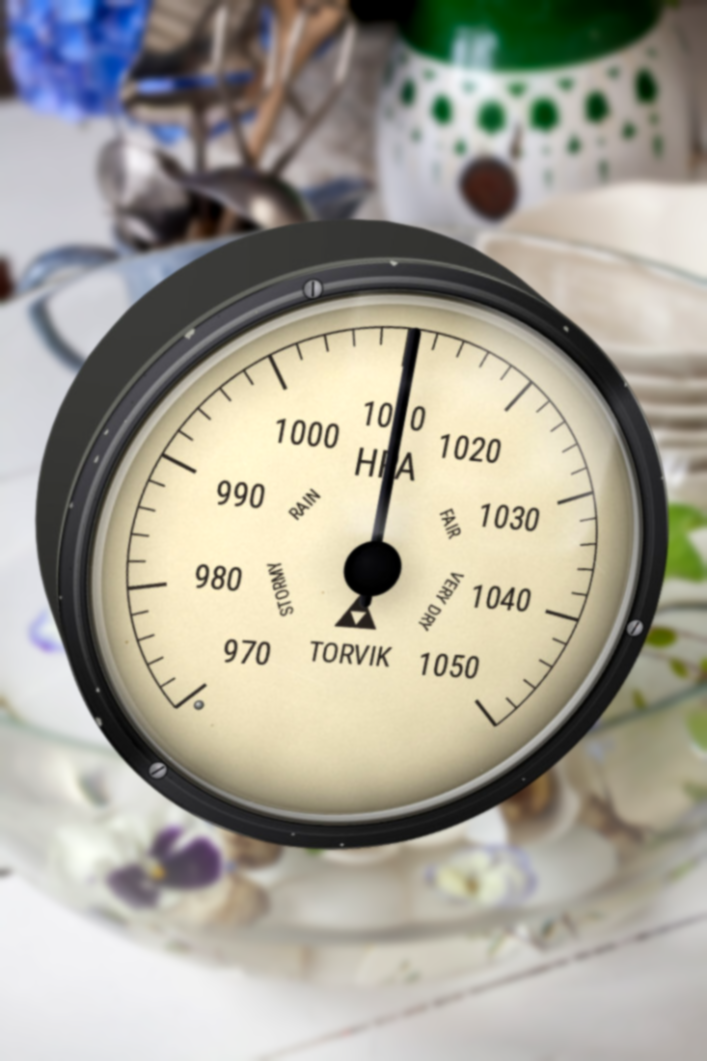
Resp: 1010 hPa
